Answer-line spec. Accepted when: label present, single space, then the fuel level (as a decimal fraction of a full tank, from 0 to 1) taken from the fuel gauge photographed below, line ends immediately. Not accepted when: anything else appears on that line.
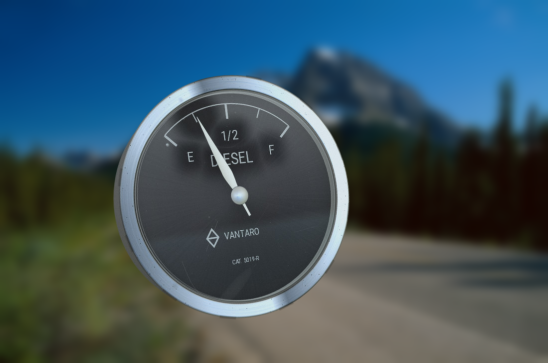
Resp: 0.25
